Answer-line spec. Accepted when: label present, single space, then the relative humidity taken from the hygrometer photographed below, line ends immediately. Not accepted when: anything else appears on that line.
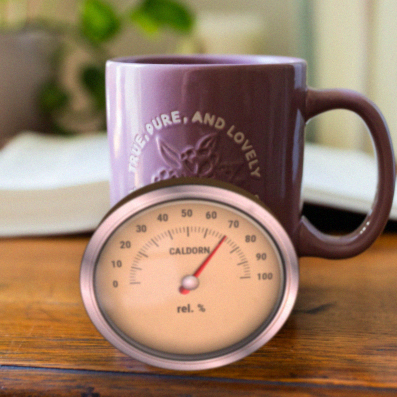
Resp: 70 %
